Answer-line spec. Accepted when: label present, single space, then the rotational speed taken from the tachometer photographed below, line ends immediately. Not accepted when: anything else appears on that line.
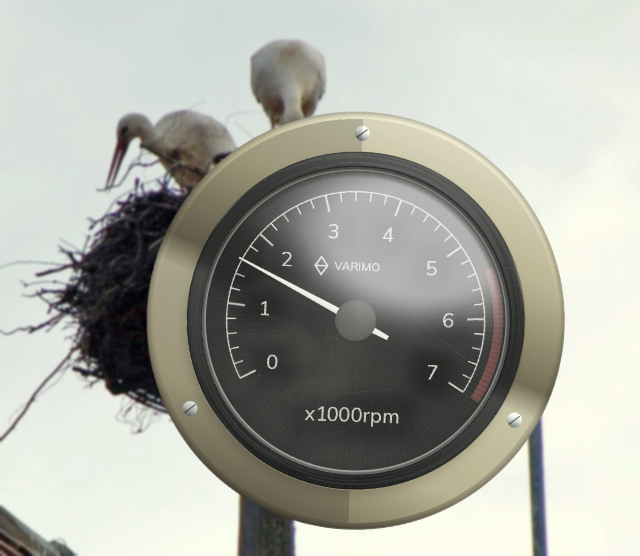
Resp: 1600 rpm
